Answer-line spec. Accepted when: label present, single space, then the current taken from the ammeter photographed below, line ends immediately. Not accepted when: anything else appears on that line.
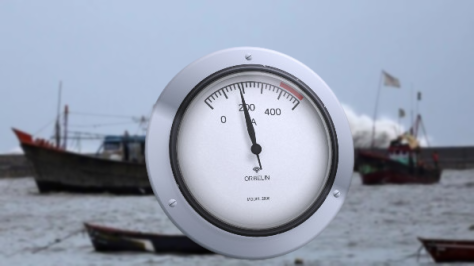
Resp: 180 A
